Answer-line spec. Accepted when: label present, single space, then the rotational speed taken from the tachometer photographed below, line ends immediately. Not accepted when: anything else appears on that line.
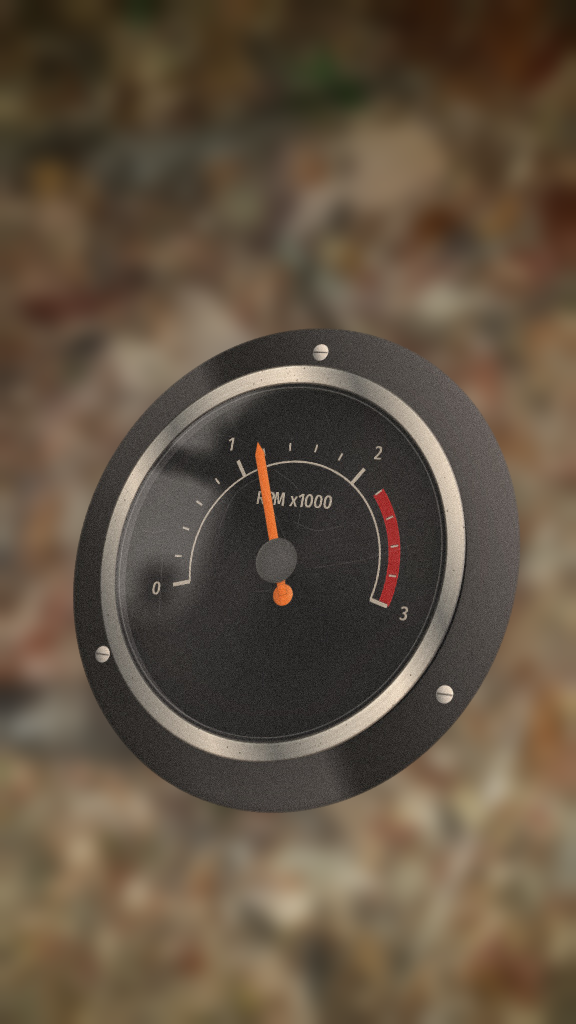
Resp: 1200 rpm
